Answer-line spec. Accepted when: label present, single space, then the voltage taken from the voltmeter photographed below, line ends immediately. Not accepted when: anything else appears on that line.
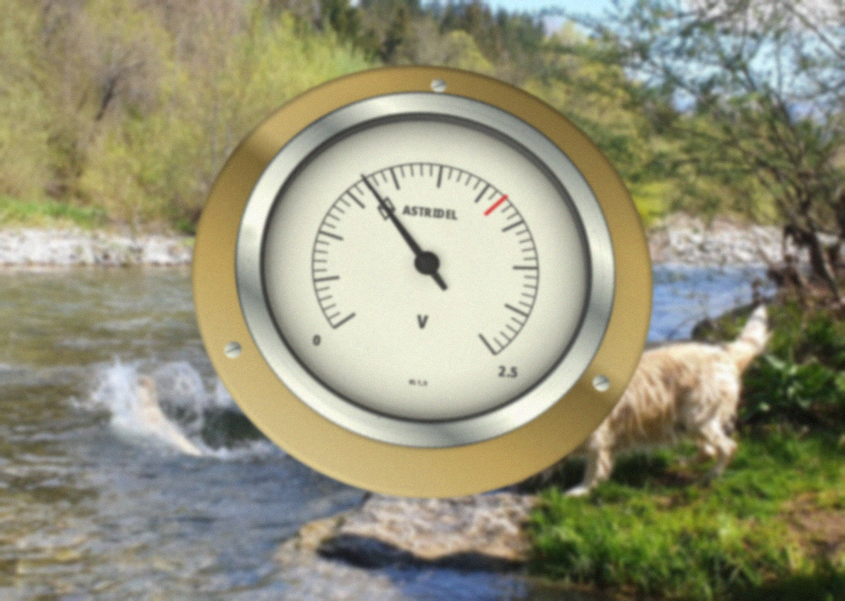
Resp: 0.85 V
